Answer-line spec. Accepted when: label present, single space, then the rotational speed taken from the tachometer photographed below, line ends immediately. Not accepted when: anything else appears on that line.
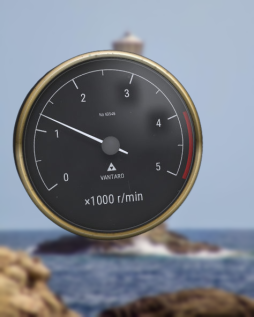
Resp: 1250 rpm
